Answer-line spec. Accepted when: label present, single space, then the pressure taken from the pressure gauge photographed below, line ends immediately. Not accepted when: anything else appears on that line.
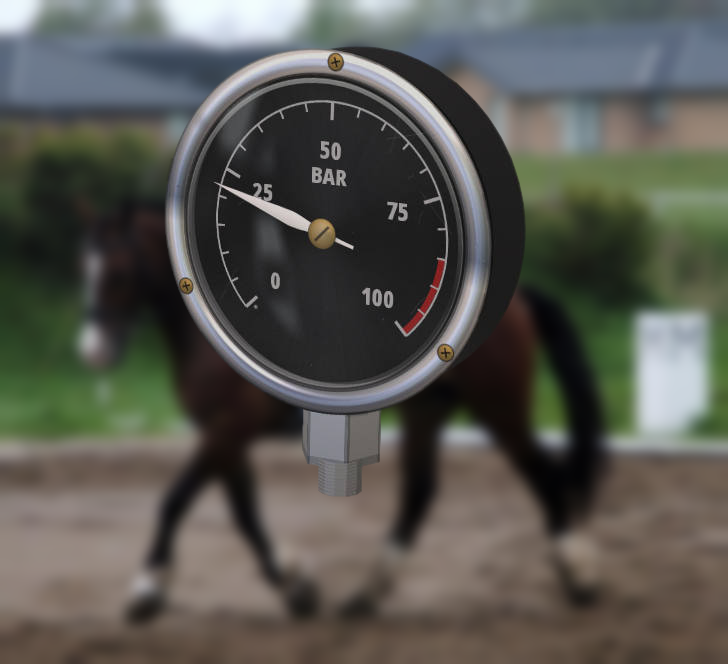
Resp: 22.5 bar
